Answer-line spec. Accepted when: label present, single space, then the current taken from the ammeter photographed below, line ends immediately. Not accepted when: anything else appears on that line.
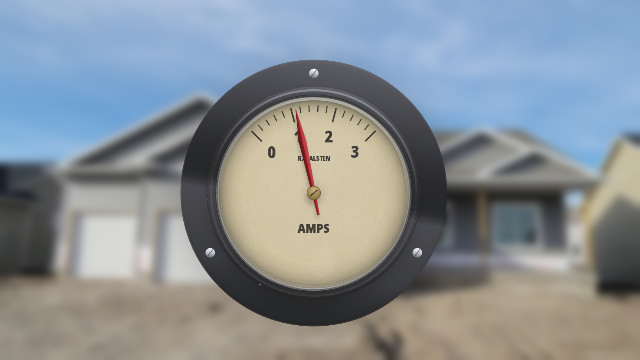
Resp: 1.1 A
